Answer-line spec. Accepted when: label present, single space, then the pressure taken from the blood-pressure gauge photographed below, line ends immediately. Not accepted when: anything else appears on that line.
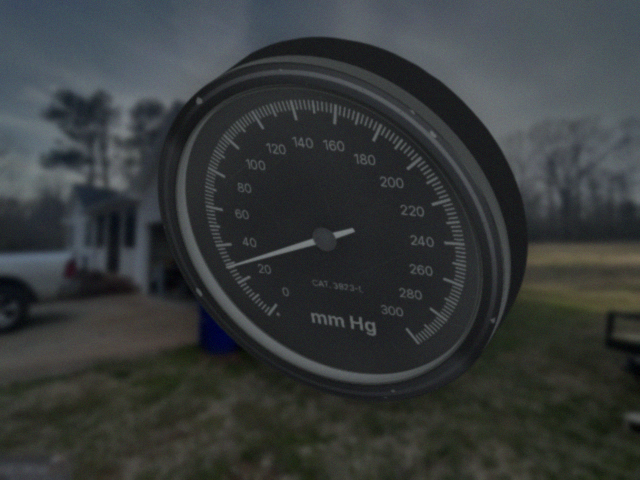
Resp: 30 mmHg
